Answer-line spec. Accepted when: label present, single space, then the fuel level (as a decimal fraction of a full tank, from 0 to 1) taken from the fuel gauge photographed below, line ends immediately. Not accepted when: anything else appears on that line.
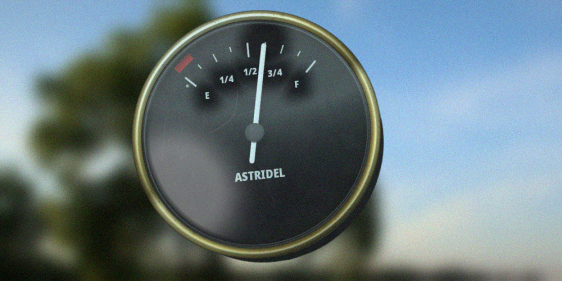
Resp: 0.625
